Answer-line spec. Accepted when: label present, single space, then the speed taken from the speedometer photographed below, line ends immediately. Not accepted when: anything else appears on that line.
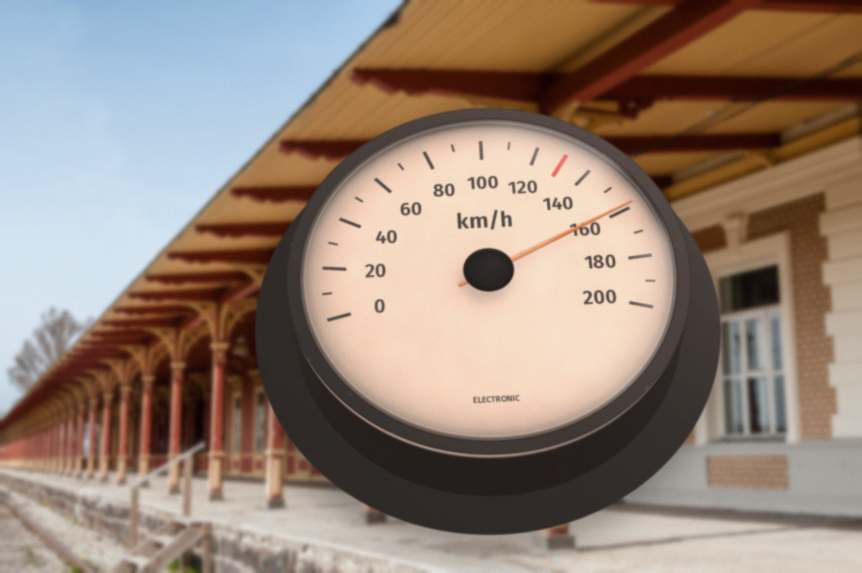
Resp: 160 km/h
